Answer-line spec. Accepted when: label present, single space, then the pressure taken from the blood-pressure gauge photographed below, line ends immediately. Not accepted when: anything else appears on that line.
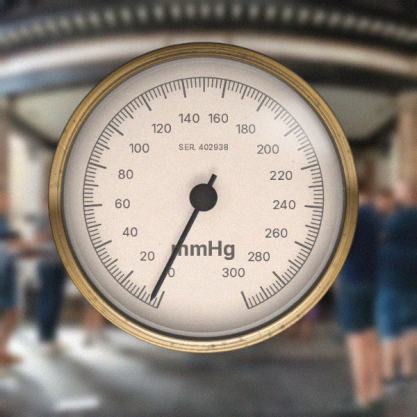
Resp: 4 mmHg
